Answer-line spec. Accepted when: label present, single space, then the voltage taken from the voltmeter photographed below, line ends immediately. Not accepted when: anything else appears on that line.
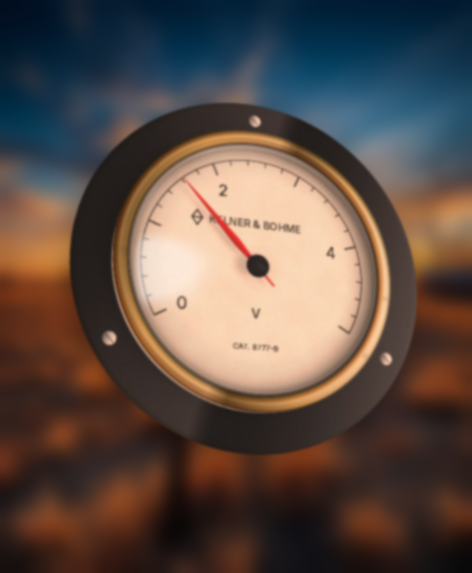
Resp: 1.6 V
